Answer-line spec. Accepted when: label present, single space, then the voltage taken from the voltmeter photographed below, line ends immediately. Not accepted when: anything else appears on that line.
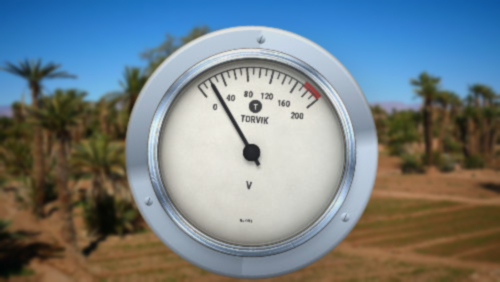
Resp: 20 V
